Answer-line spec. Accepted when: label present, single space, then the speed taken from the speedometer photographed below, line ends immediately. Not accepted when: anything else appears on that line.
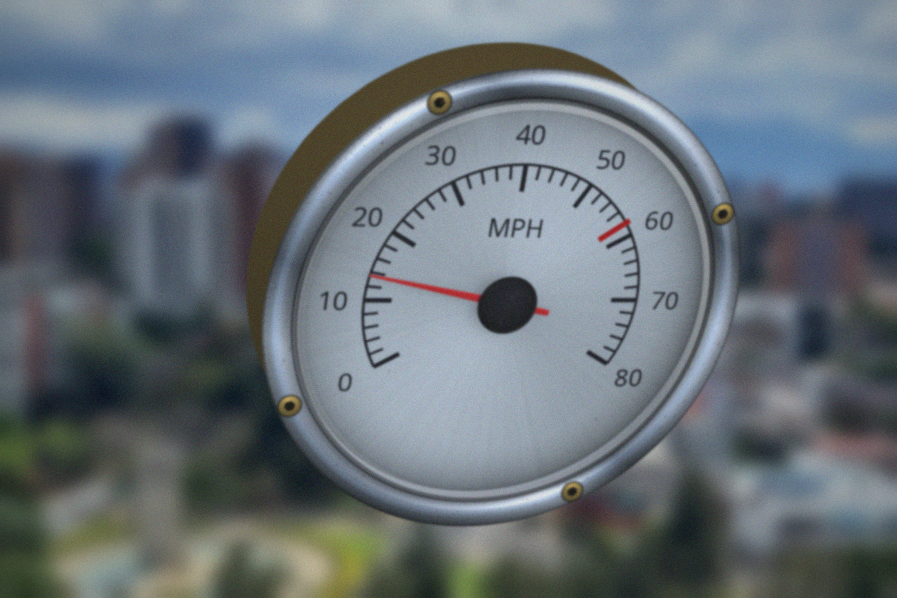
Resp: 14 mph
